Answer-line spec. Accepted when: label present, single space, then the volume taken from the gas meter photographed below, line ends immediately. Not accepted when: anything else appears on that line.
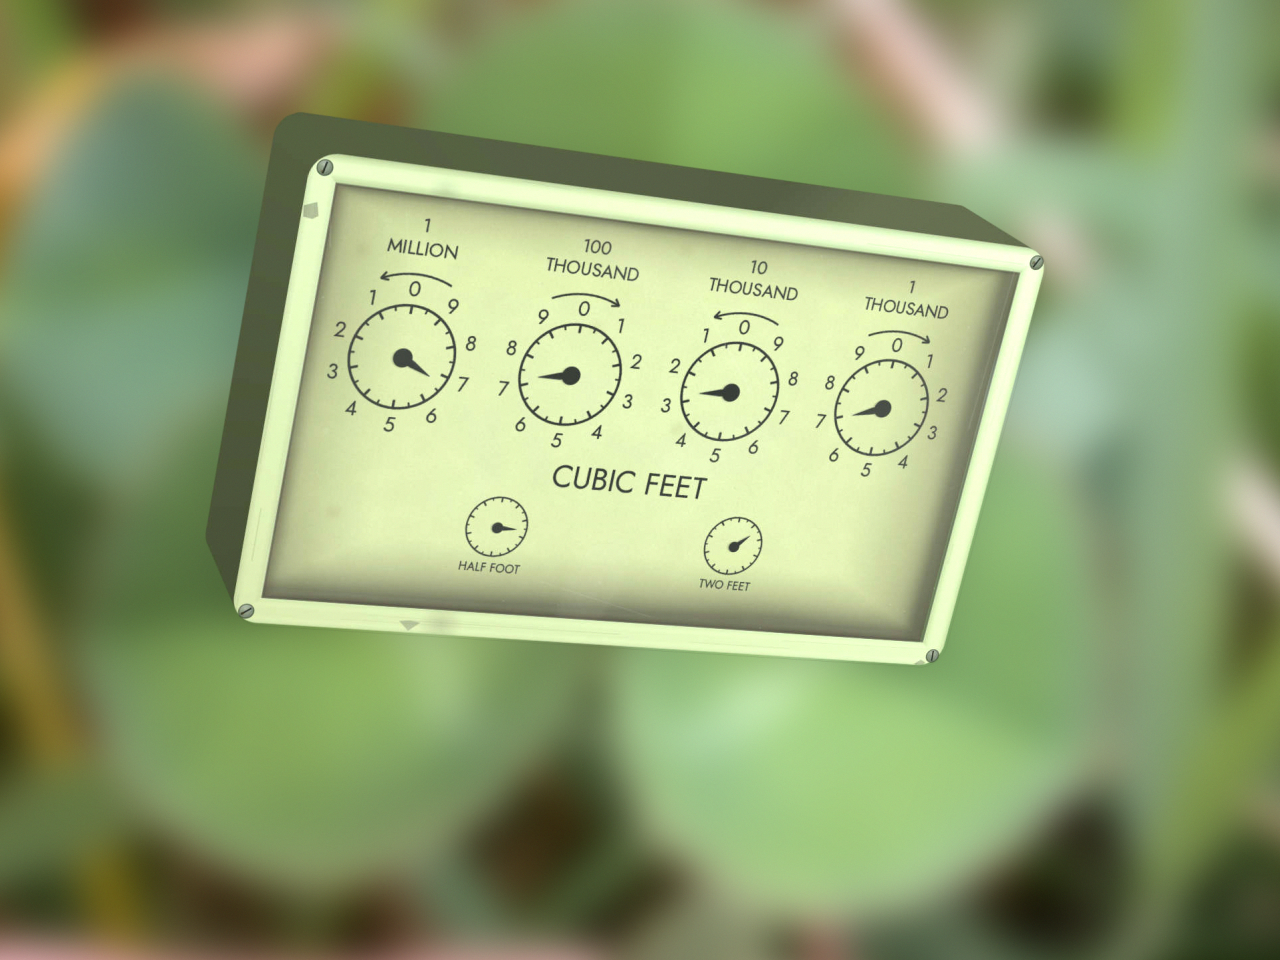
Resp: 672700 ft³
